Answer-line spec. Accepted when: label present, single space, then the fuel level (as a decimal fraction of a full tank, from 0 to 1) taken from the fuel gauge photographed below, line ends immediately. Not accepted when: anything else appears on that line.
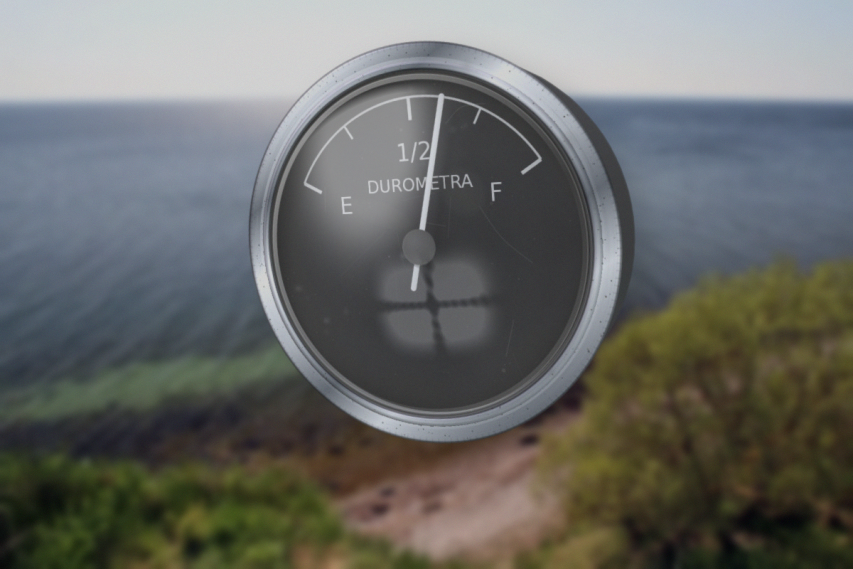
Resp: 0.625
